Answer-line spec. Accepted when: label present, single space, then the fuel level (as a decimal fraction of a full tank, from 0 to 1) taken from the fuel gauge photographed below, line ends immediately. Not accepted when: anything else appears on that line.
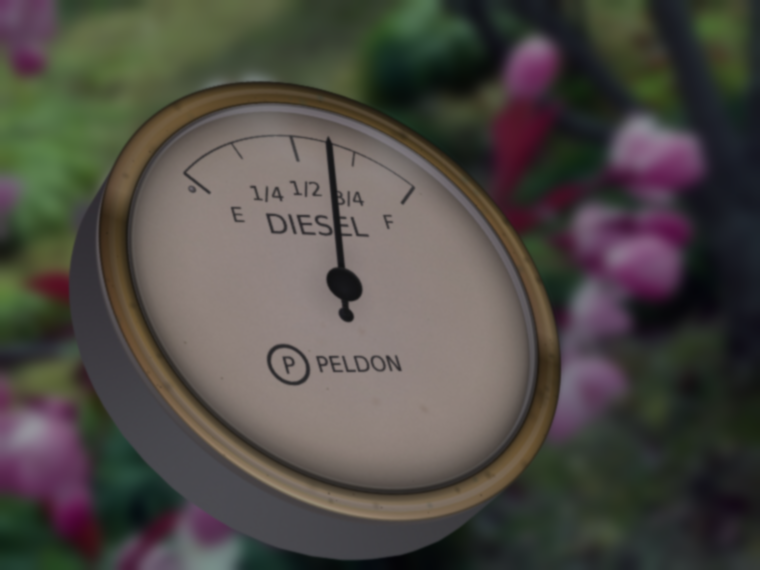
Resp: 0.625
